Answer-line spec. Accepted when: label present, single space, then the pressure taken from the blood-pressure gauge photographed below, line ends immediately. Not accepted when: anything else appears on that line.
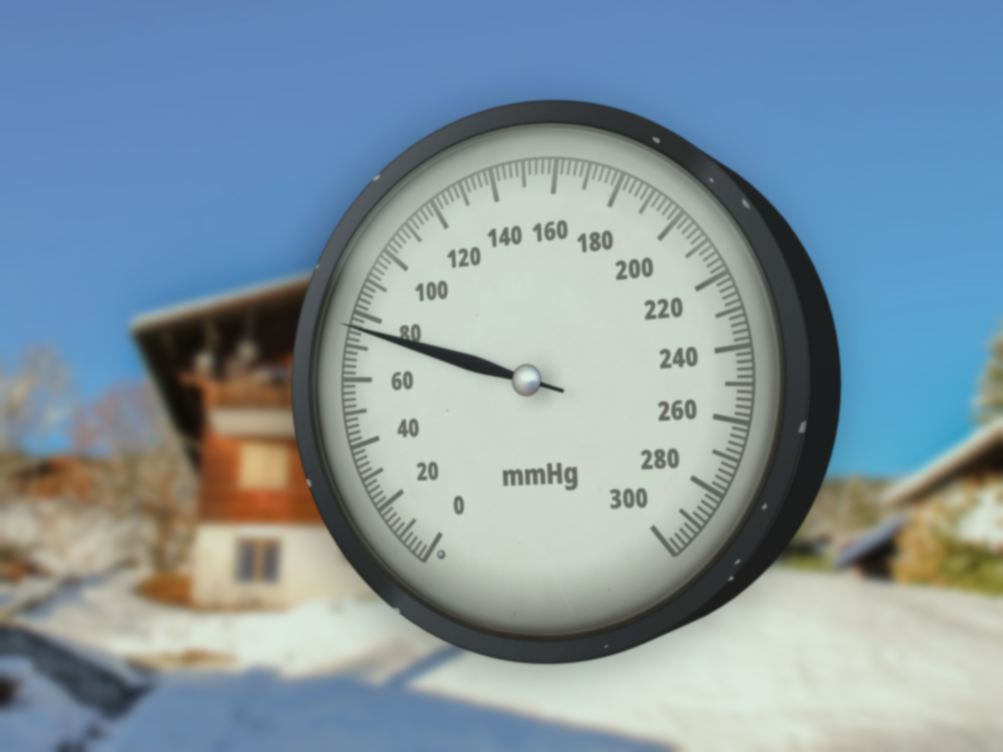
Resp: 76 mmHg
